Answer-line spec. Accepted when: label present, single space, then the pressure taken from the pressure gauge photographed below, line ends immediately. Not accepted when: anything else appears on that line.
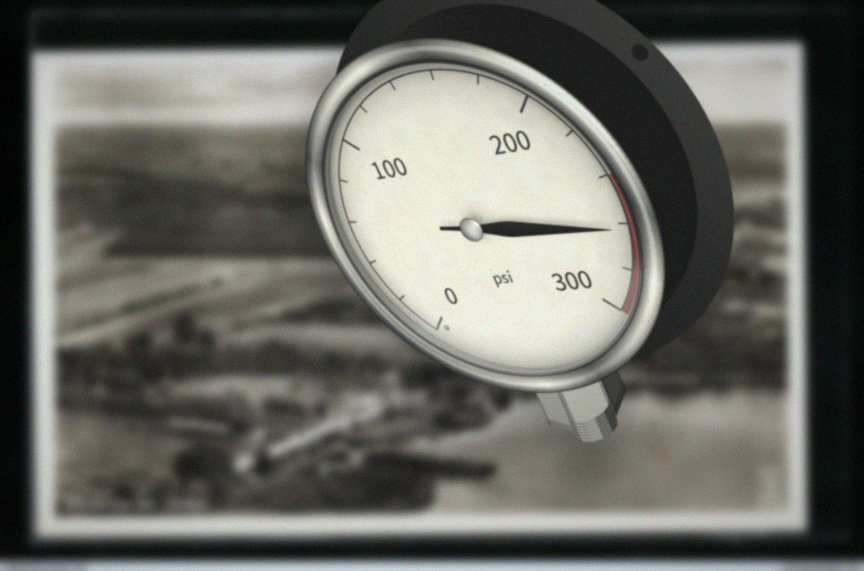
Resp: 260 psi
